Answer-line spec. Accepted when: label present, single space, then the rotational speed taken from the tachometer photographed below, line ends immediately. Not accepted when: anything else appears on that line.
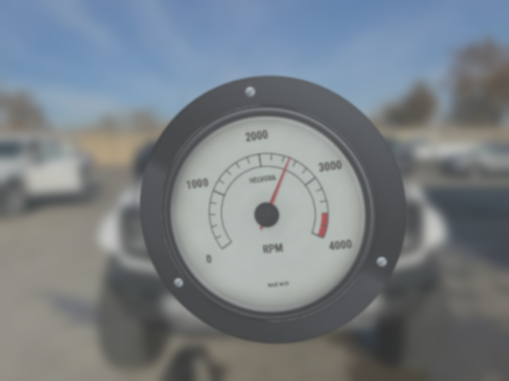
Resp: 2500 rpm
